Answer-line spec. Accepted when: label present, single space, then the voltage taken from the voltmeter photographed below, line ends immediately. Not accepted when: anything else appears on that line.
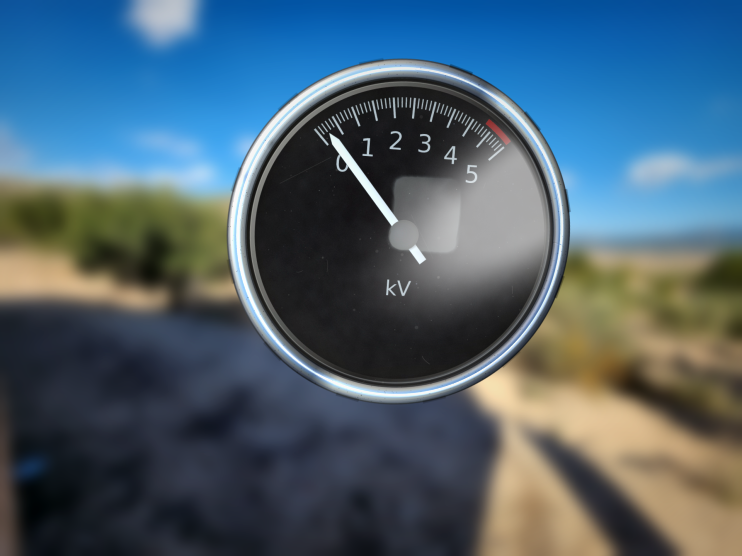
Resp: 0.2 kV
